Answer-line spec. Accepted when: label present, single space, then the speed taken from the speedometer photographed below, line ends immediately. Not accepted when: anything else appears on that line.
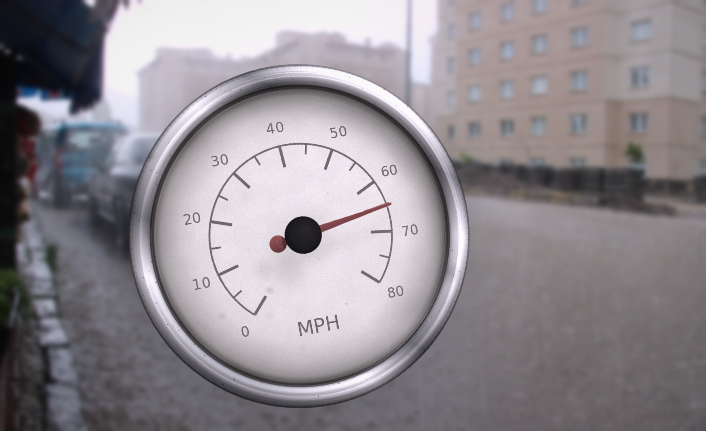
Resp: 65 mph
